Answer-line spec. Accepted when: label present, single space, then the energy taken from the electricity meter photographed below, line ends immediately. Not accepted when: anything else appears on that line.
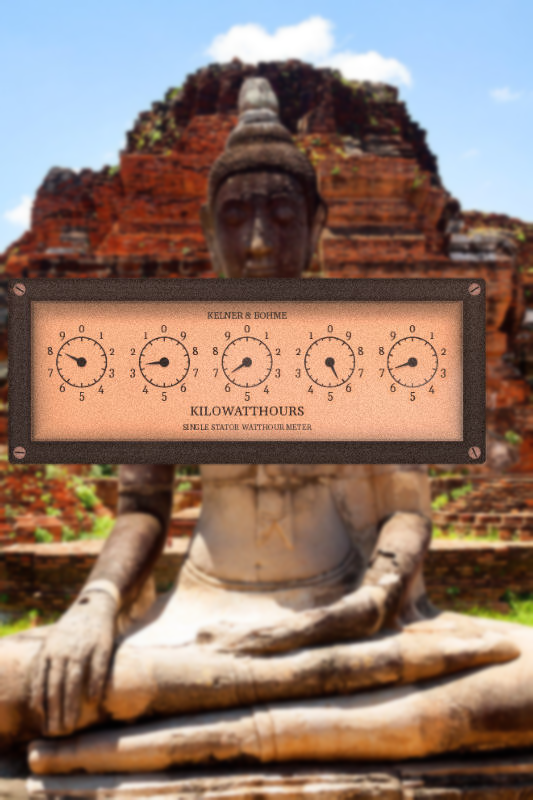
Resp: 82657 kWh
